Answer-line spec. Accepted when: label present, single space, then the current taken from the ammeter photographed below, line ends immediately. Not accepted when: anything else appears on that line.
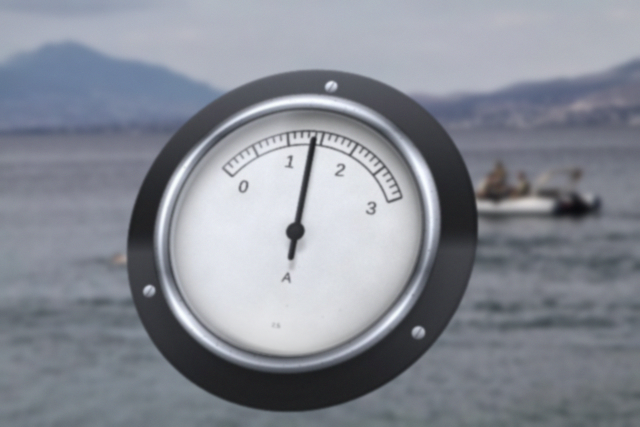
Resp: 1.4 A
